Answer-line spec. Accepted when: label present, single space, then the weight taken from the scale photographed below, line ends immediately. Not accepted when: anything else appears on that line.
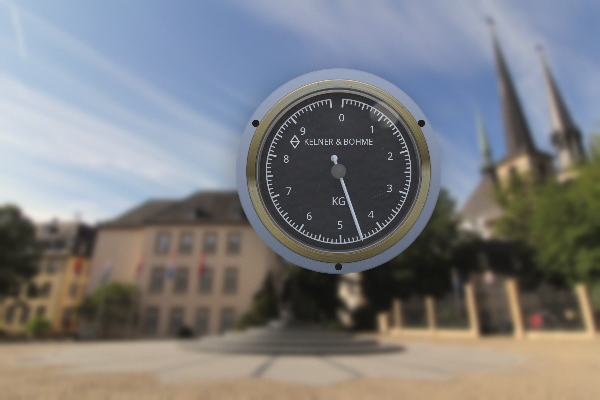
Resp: 4.5 kg
